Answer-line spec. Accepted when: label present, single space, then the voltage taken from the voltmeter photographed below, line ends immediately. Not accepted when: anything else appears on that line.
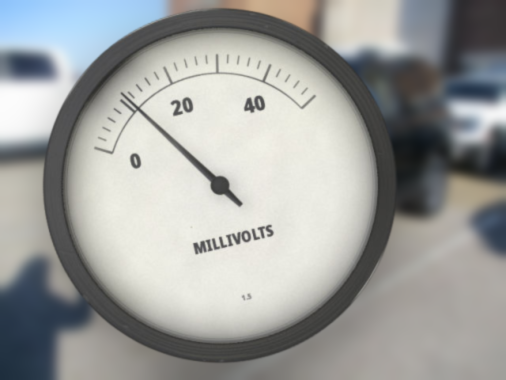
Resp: 11 mV
